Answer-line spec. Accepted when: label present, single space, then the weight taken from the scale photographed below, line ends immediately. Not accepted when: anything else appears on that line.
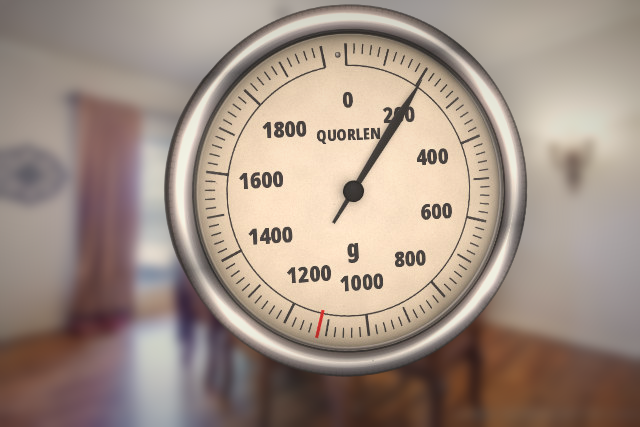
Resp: 200 g
